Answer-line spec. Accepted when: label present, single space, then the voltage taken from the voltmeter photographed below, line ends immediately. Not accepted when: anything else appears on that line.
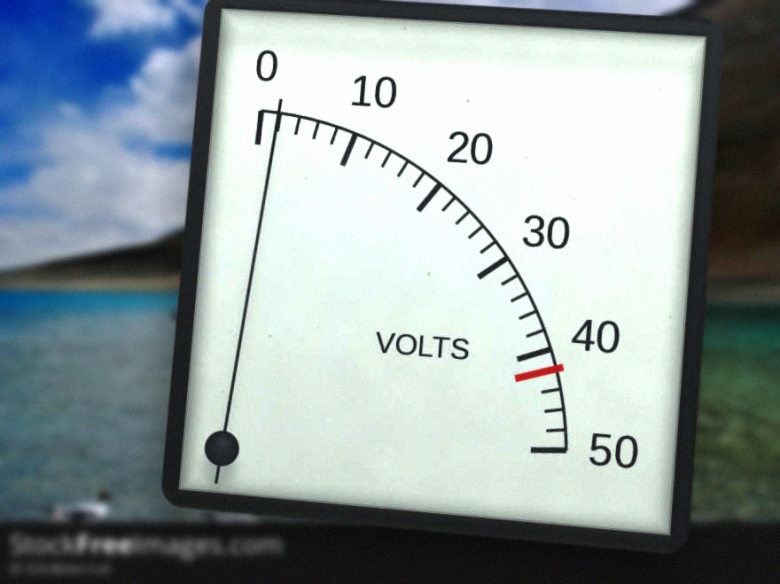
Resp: 2 V
